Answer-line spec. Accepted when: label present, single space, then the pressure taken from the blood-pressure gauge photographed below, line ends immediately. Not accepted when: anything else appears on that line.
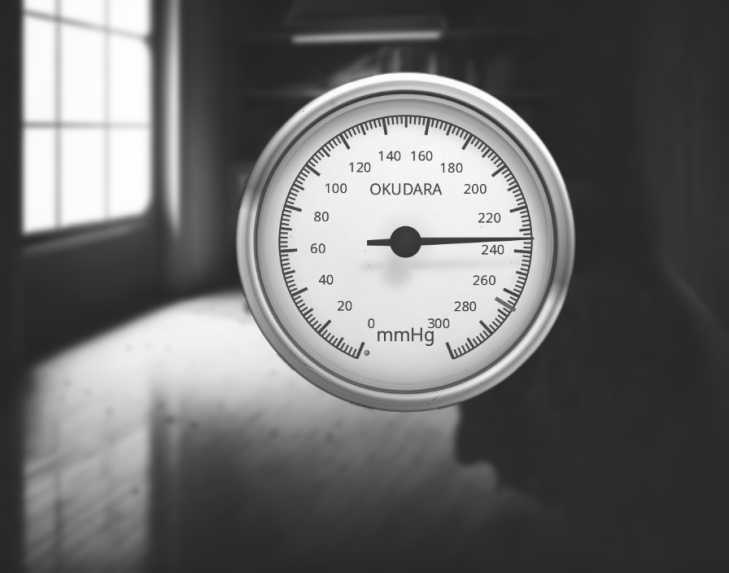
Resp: 234 mmHg
